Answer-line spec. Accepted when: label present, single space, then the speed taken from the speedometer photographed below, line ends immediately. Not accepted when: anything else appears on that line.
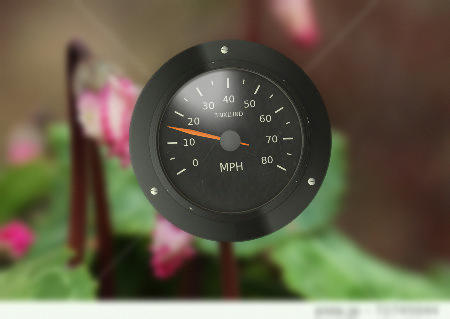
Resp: 15 mph
